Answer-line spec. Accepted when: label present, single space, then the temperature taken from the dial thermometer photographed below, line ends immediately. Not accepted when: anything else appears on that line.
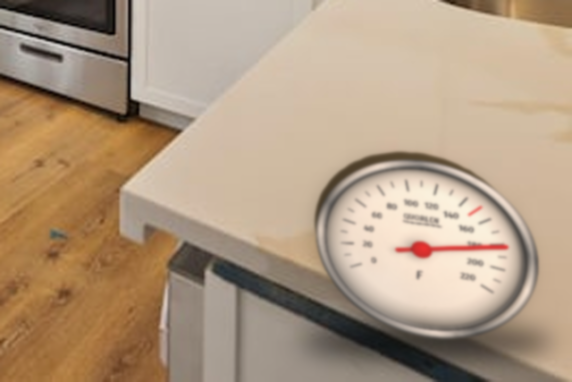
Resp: 180 °F
